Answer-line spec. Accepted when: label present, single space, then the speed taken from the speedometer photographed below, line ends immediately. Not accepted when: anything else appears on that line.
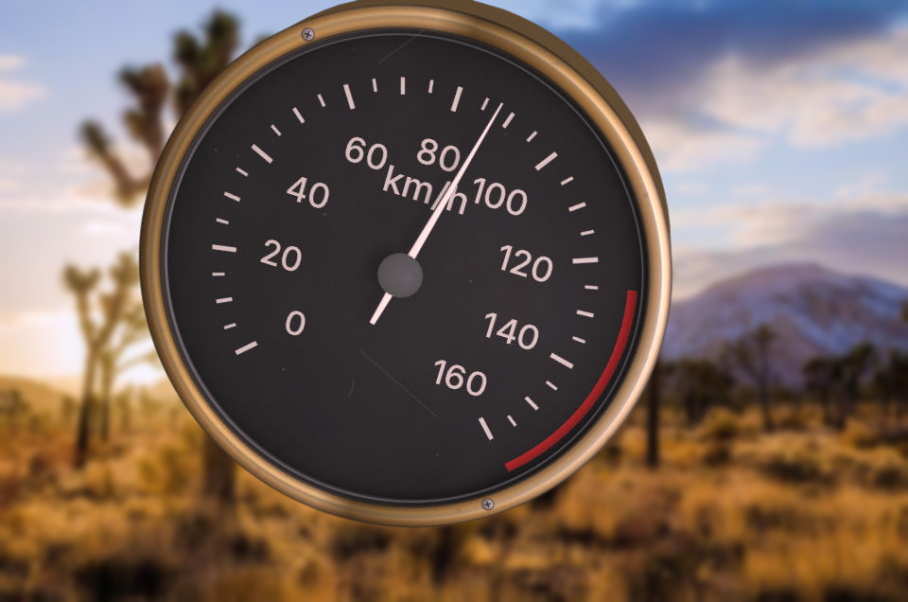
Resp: 87.5 km/h
